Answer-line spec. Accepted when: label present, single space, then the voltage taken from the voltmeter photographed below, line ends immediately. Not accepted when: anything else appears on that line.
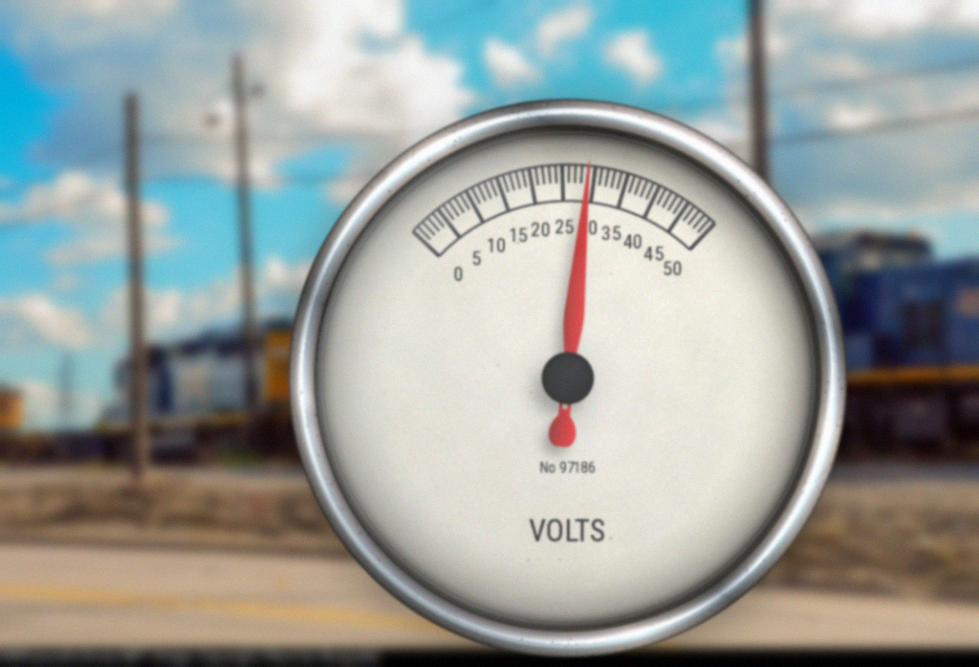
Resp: 29 V
